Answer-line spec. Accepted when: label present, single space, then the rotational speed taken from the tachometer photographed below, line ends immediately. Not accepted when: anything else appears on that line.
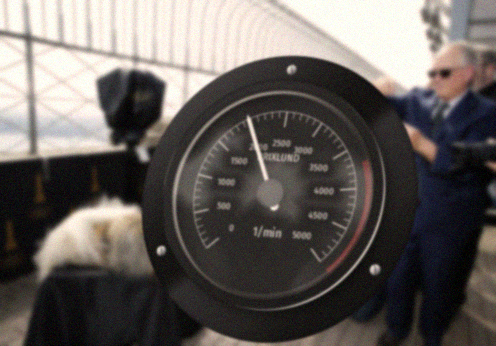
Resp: 2000 rpm
